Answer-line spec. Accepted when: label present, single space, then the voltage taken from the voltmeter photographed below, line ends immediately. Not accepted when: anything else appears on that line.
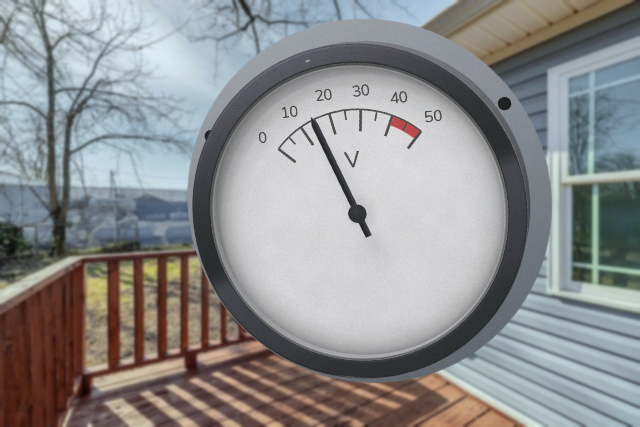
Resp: 15 V
